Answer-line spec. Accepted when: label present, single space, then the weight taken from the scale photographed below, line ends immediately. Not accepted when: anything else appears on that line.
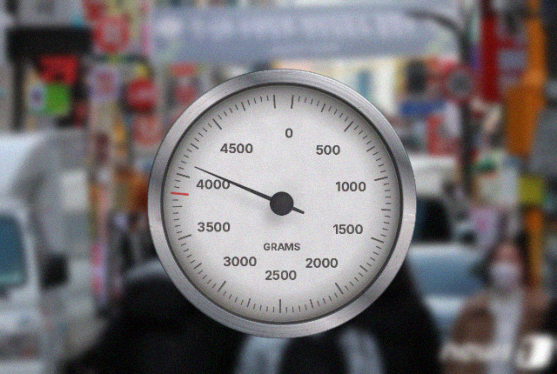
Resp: 4100 g
